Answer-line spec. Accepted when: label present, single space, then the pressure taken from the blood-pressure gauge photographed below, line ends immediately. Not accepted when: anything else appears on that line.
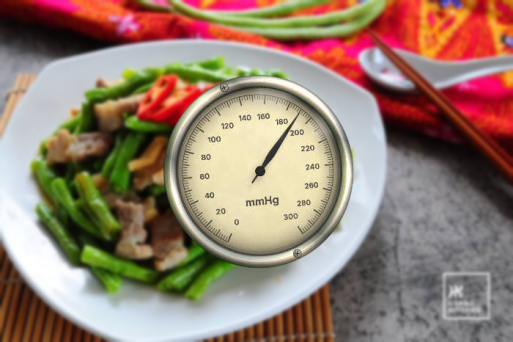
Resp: 190 mmHg
